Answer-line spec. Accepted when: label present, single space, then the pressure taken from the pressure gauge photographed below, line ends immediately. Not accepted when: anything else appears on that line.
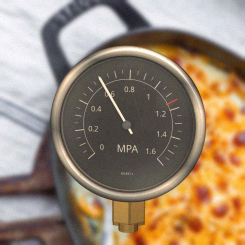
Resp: 0.6 MPa
